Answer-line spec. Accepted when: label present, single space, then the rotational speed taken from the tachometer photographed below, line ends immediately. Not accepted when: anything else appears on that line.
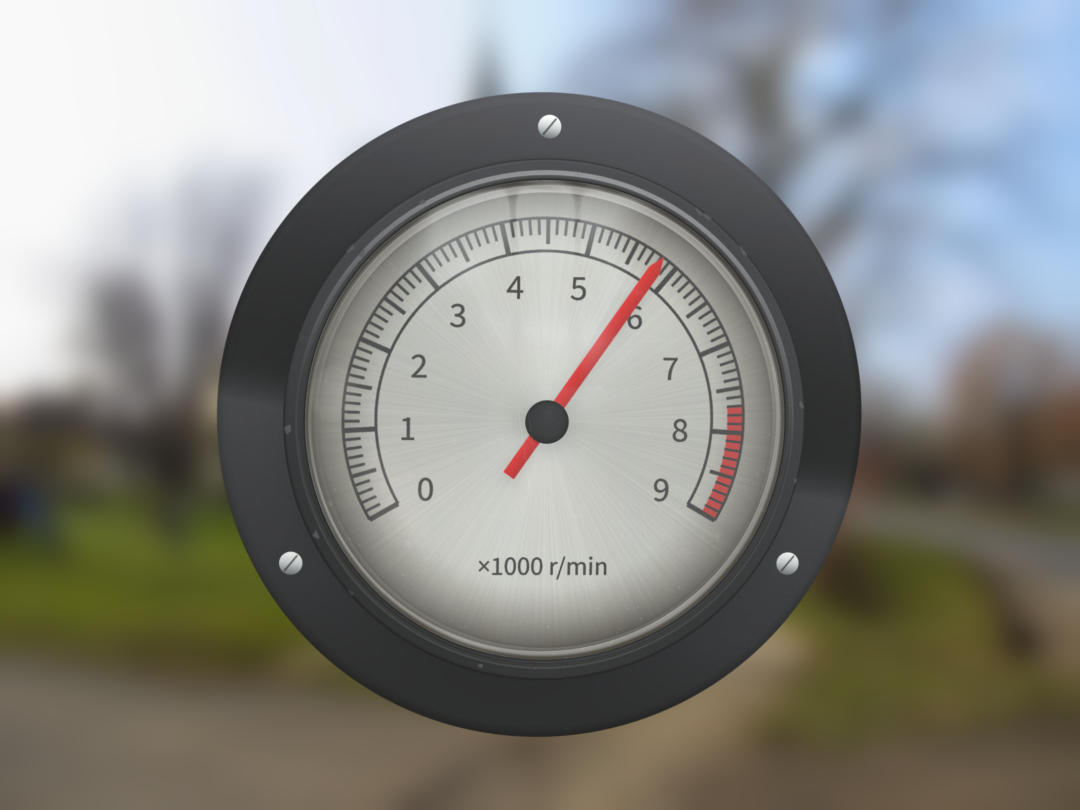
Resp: 5800 rpm
